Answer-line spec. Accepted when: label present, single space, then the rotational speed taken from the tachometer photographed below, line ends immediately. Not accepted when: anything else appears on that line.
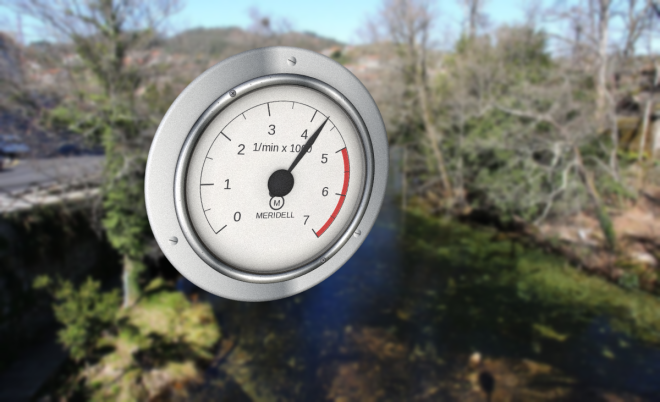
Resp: 4250 rpm
